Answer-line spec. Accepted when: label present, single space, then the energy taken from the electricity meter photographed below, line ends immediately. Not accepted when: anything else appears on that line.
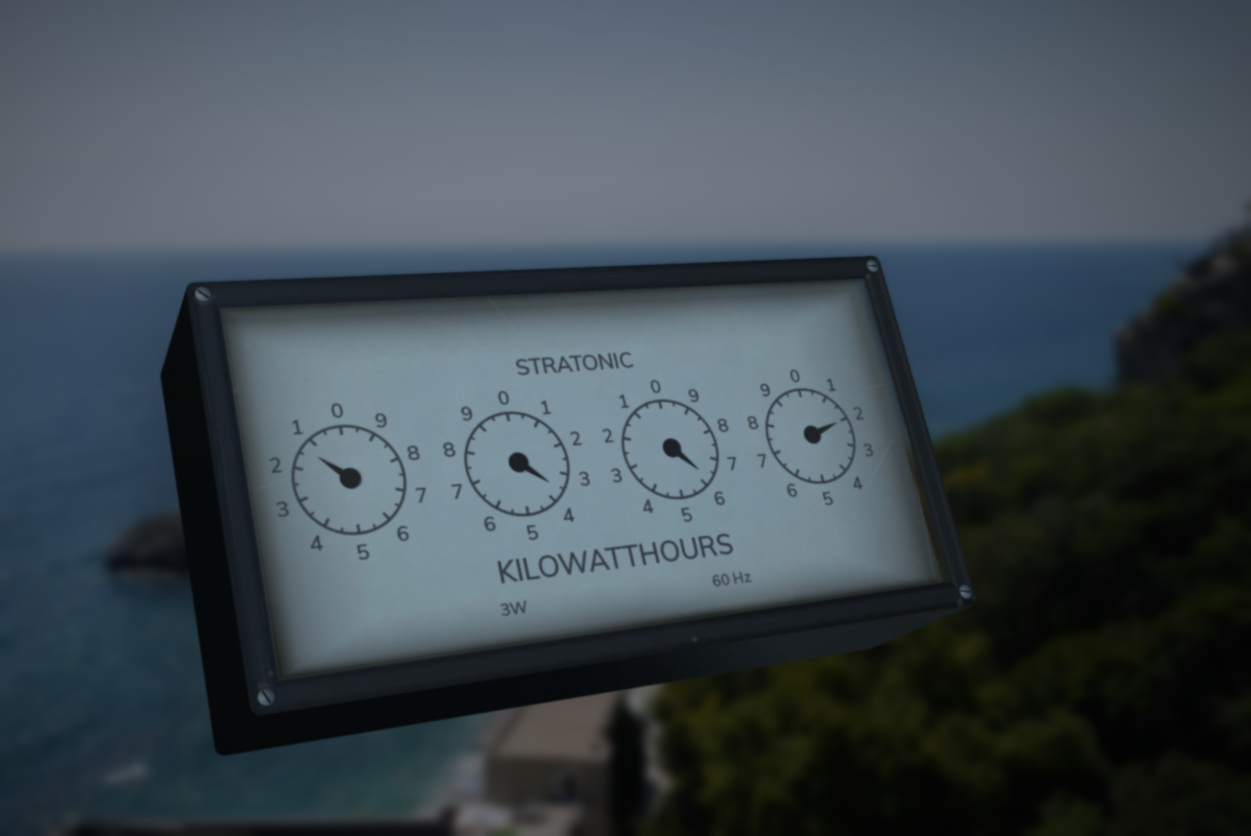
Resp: 1362 kWh
